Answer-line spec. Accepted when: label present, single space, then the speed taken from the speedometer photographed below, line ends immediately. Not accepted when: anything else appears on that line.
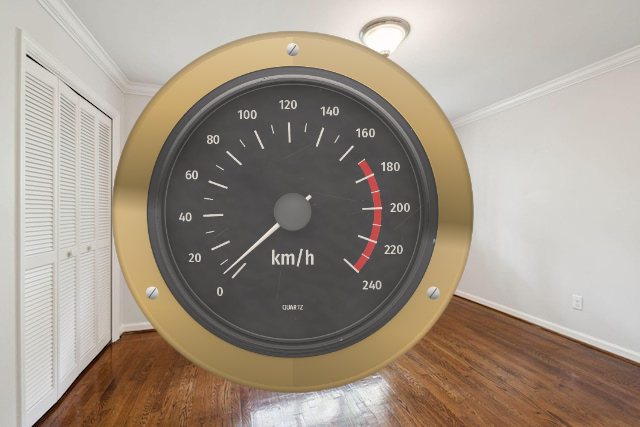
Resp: 5 km/h
